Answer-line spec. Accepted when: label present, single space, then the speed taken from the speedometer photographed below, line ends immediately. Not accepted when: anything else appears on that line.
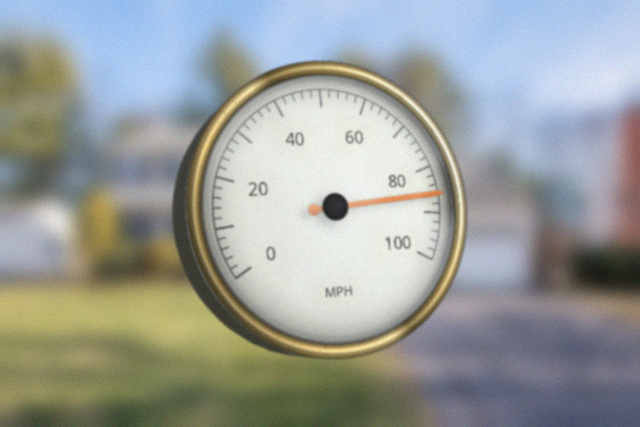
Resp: 86 mph
